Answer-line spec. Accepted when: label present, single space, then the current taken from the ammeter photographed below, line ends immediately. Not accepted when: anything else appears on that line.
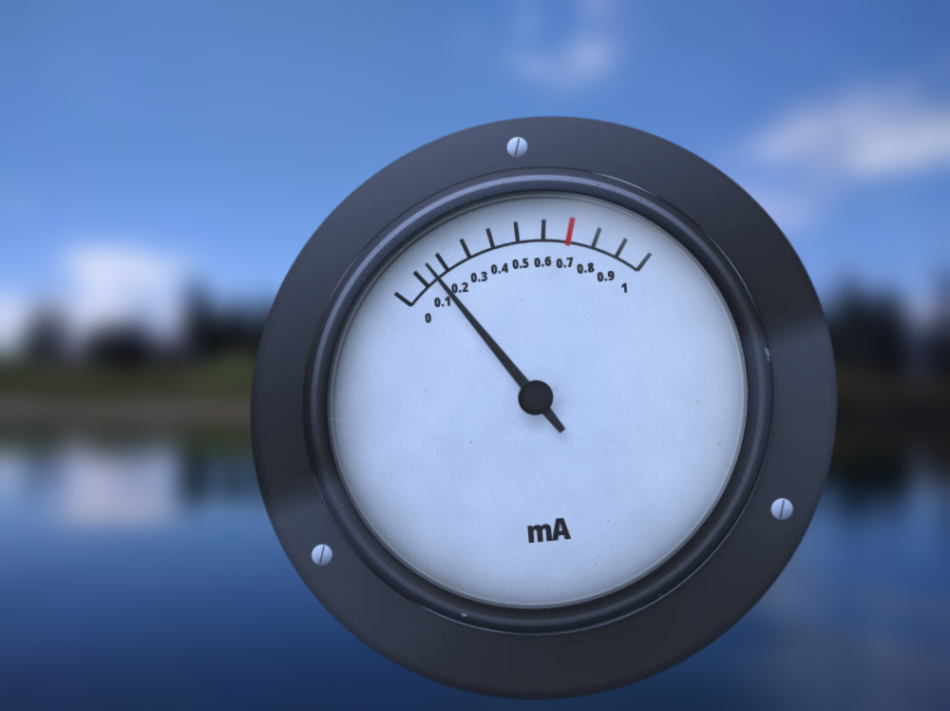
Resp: 0.15 mA
